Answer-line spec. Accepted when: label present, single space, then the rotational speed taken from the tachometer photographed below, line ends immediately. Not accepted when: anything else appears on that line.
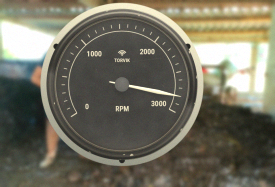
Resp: 2800 rpm
